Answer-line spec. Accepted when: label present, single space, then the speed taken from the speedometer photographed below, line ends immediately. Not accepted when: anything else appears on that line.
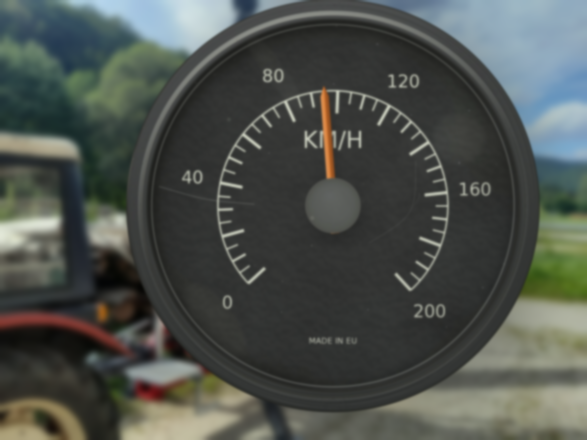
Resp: 95 km/h
